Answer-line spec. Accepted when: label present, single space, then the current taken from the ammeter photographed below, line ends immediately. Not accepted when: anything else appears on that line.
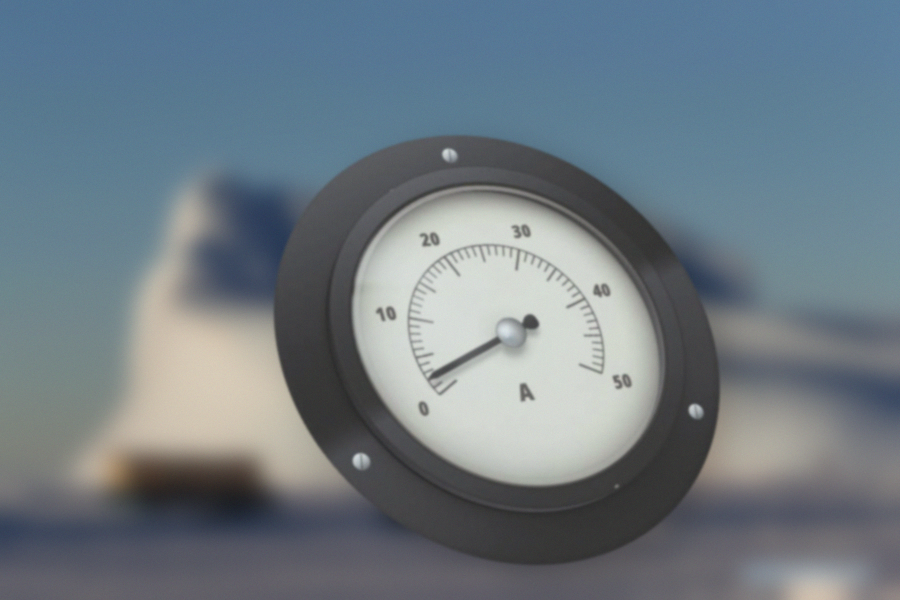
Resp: 2 A
